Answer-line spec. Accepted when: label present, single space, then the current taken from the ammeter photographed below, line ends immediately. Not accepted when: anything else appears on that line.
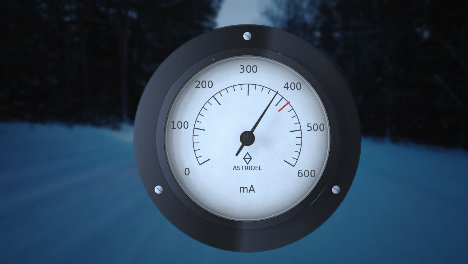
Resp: 380 mA
